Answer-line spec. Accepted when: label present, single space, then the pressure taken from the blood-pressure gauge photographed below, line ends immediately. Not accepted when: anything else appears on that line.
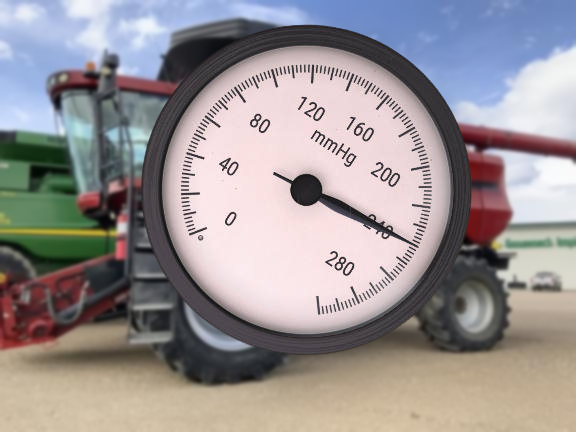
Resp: 240 mmHg
